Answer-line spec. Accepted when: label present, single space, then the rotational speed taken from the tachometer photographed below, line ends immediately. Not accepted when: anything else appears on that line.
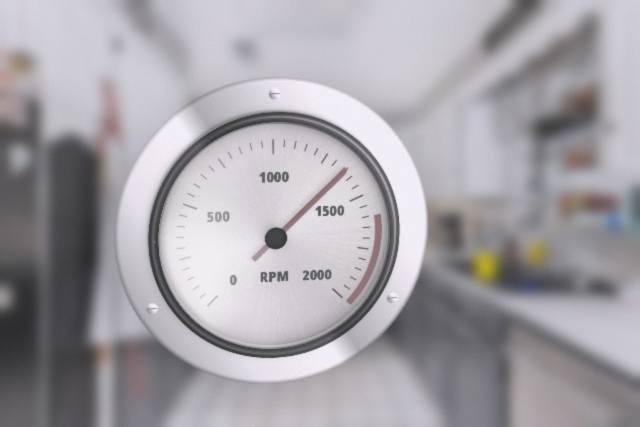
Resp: 1350 rpm
